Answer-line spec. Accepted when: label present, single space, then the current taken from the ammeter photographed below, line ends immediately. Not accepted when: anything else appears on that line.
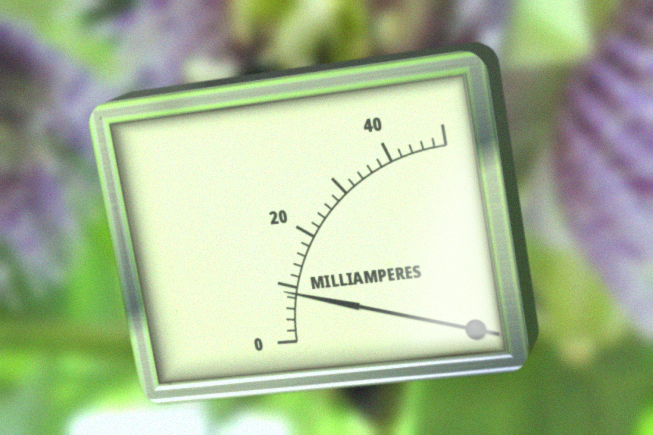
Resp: 9 mA
